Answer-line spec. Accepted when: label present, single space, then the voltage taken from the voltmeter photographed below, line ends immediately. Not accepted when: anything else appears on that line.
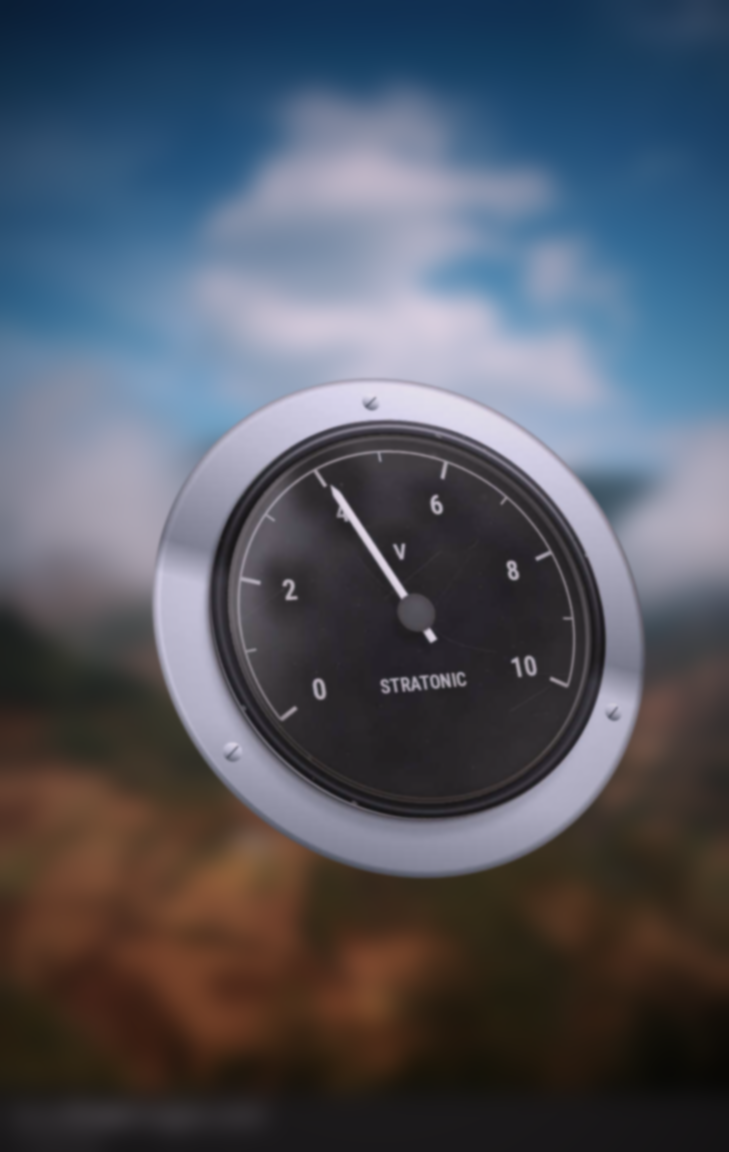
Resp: 4 V
